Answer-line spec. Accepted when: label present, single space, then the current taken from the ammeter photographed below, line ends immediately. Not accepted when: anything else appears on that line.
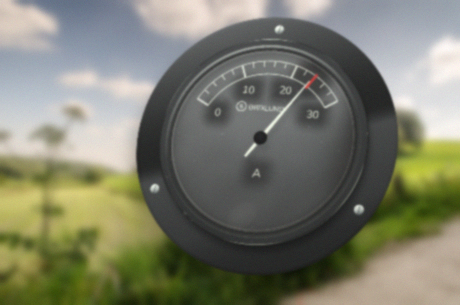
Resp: 24 A
